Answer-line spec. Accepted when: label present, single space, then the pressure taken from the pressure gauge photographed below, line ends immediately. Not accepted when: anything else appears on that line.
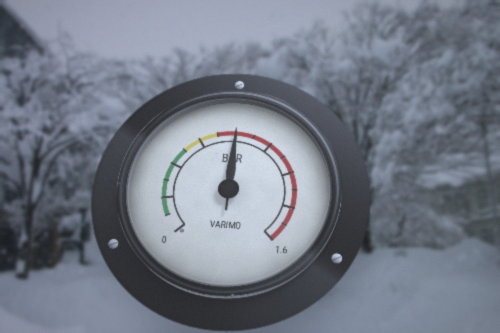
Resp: 0.8 bar
